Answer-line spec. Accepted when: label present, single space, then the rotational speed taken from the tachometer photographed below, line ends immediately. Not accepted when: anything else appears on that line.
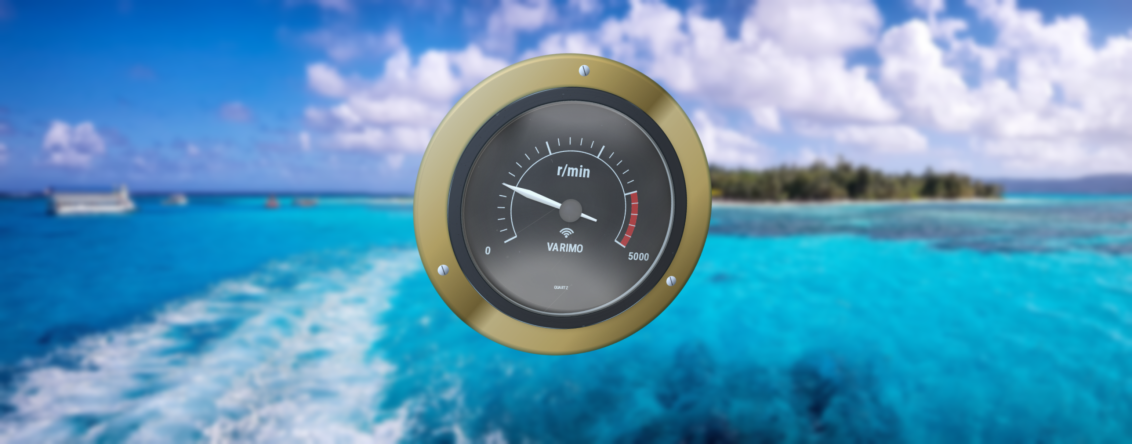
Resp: 1000 rpm
